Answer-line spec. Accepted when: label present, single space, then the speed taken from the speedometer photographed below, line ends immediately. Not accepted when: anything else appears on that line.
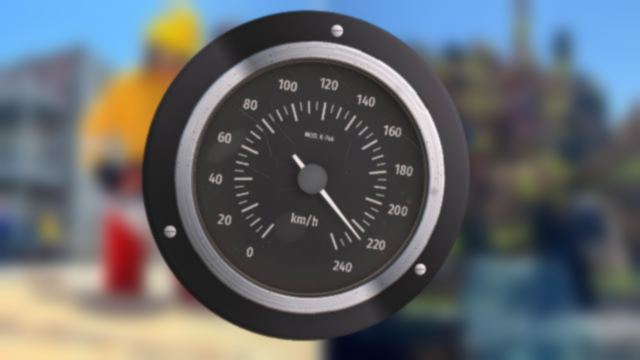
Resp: 225 km/h
